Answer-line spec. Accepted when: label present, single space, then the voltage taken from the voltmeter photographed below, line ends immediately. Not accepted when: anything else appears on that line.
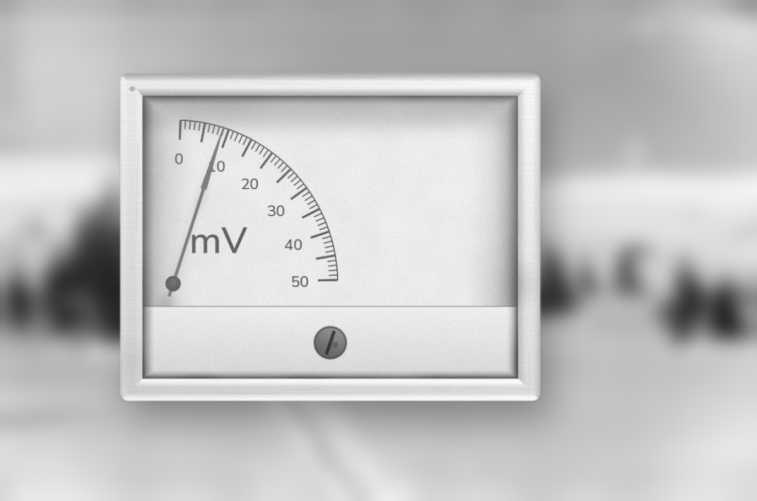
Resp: 9 mV
